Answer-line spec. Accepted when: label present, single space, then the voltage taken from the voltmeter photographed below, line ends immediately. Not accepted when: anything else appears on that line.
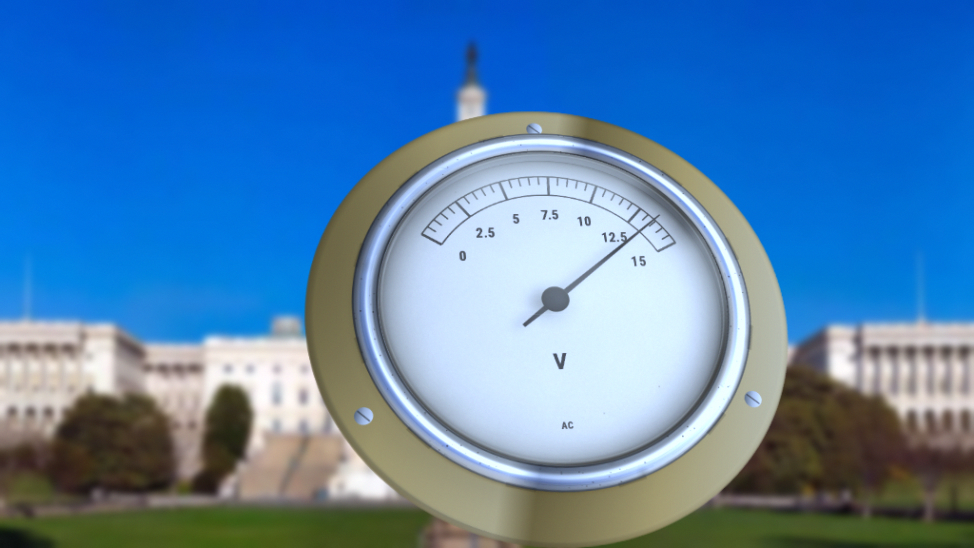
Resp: 13.5 V
